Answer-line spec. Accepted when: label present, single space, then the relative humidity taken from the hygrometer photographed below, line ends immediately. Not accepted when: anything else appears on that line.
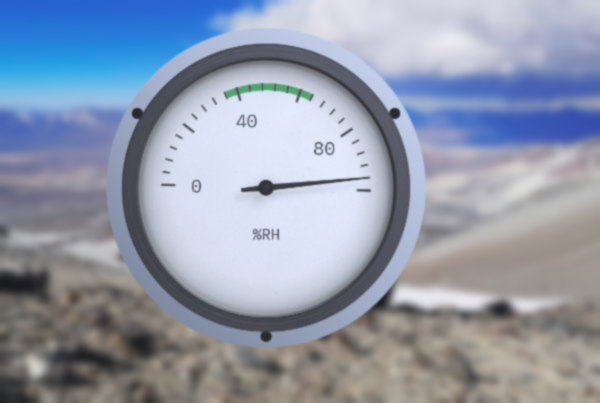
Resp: 96 %
